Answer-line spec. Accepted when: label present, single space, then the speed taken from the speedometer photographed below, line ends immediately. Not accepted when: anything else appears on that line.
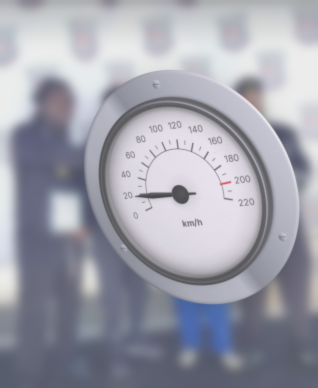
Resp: 20 km/h
